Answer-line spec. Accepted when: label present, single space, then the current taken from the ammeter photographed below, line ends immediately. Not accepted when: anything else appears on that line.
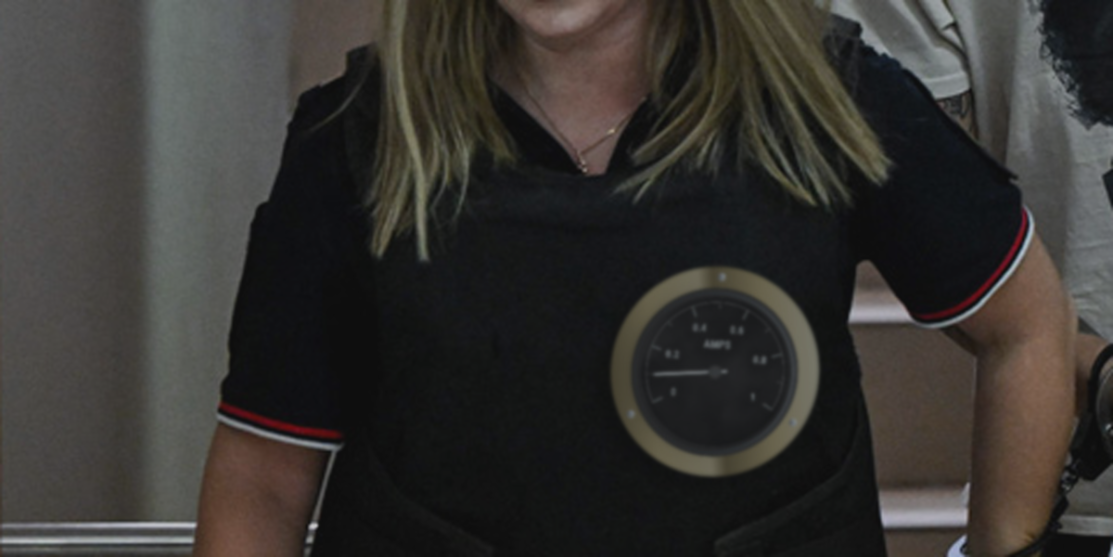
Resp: 0.1 A
